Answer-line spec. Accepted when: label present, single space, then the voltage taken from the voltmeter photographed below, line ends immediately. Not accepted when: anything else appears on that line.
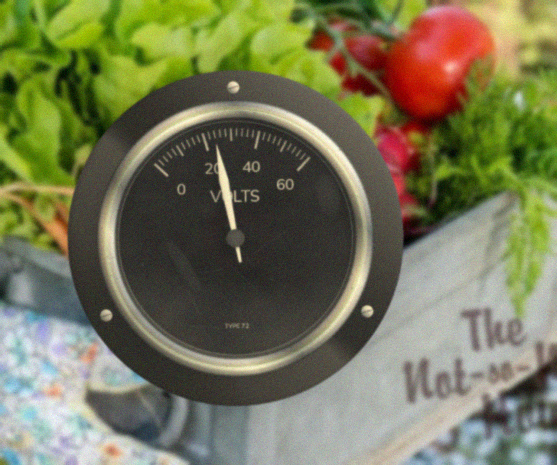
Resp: 24 V
